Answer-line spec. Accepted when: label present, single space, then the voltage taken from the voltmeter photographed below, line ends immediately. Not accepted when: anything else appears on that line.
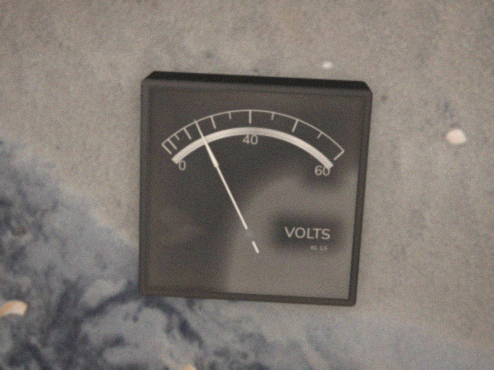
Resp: 25 V
